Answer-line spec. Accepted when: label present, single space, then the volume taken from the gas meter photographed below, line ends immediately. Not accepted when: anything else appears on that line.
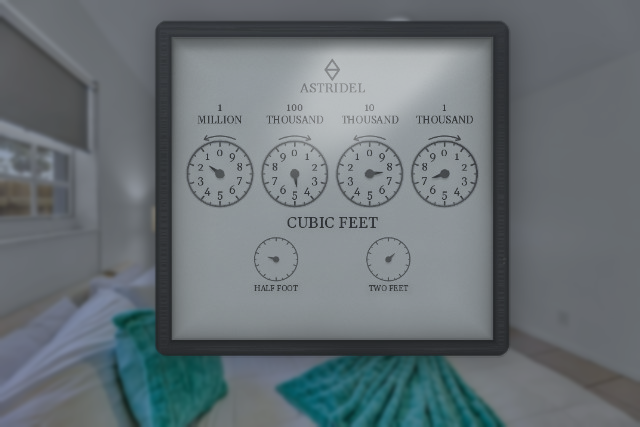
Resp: 147700 ft³
